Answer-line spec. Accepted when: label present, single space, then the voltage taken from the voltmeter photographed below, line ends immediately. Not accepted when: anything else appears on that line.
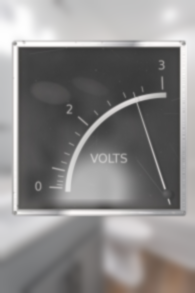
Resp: 2.7 V
